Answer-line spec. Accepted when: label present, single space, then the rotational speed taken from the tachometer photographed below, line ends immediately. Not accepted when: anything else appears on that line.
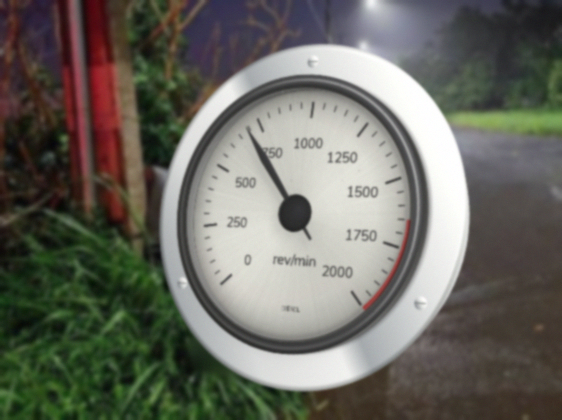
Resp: 700 rpm
